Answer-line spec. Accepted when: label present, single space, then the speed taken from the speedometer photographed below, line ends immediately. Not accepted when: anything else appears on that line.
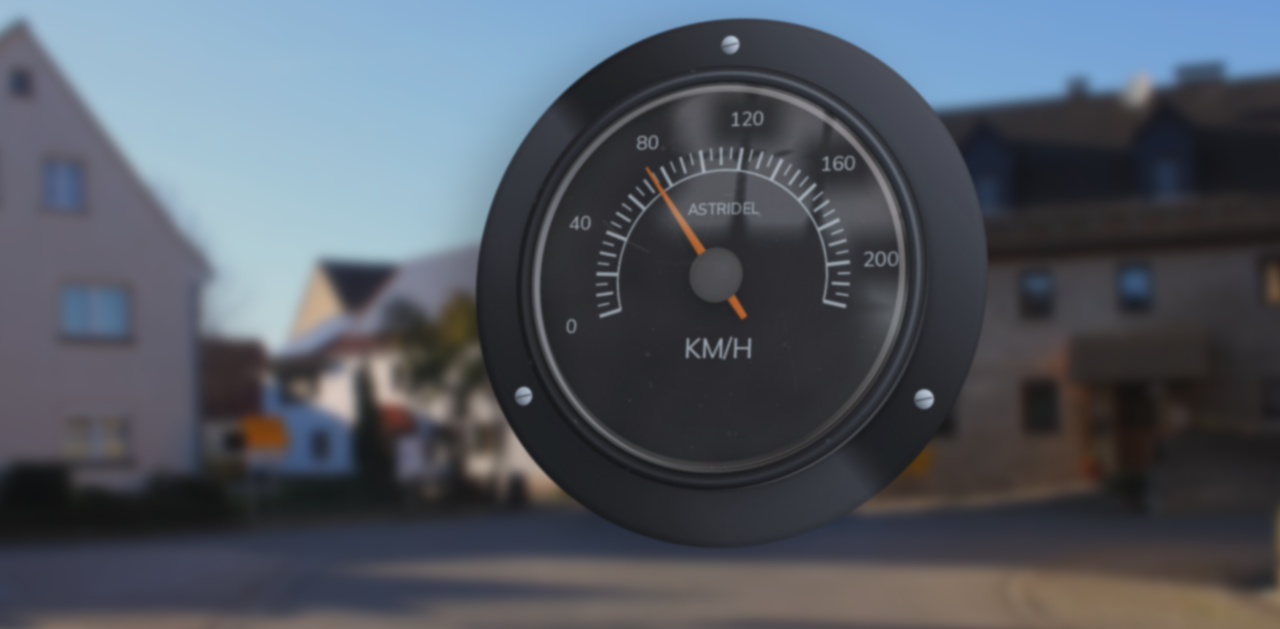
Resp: 75 km/h
